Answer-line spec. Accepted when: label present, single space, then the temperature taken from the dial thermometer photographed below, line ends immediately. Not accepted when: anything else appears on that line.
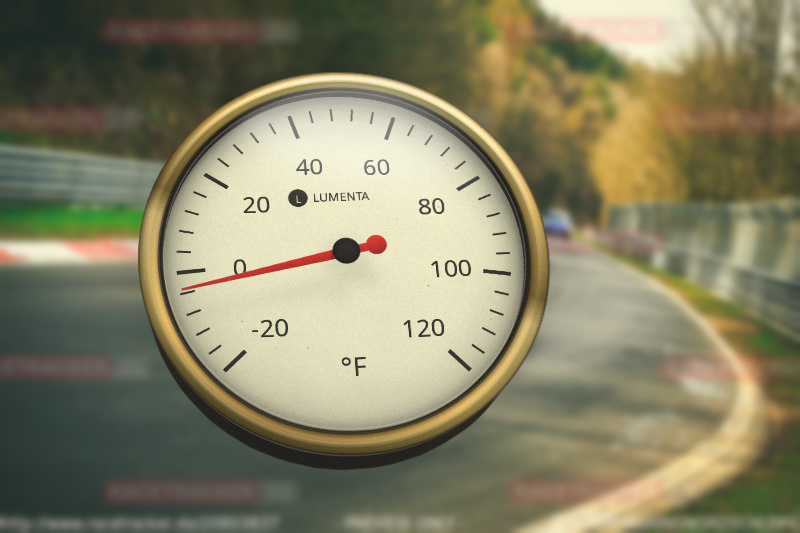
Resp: -4 °F
